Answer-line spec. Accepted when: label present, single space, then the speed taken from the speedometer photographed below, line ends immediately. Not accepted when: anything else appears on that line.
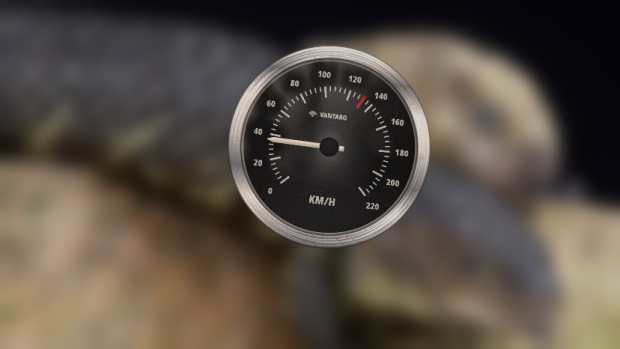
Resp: 36 km/h
